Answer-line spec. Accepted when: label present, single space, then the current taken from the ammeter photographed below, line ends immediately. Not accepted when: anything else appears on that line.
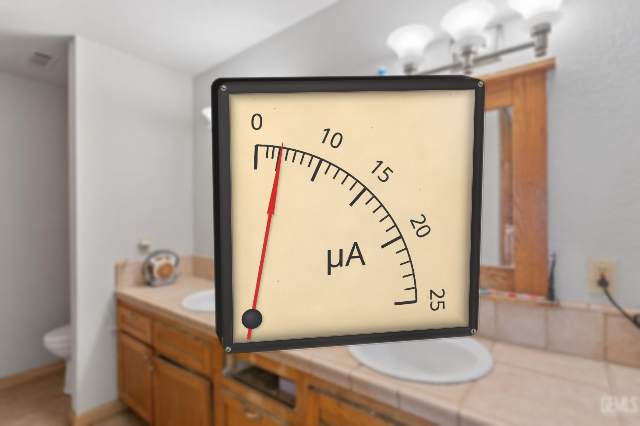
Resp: 5 µA
